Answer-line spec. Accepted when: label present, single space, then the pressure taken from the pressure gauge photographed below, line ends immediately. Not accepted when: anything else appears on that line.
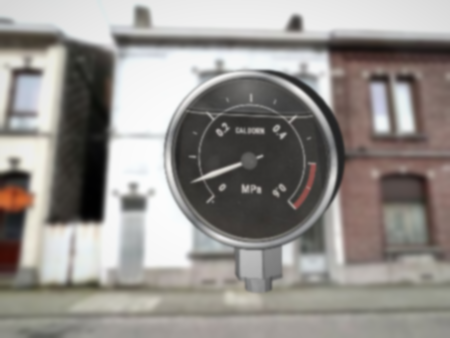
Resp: 0.05 MPa
